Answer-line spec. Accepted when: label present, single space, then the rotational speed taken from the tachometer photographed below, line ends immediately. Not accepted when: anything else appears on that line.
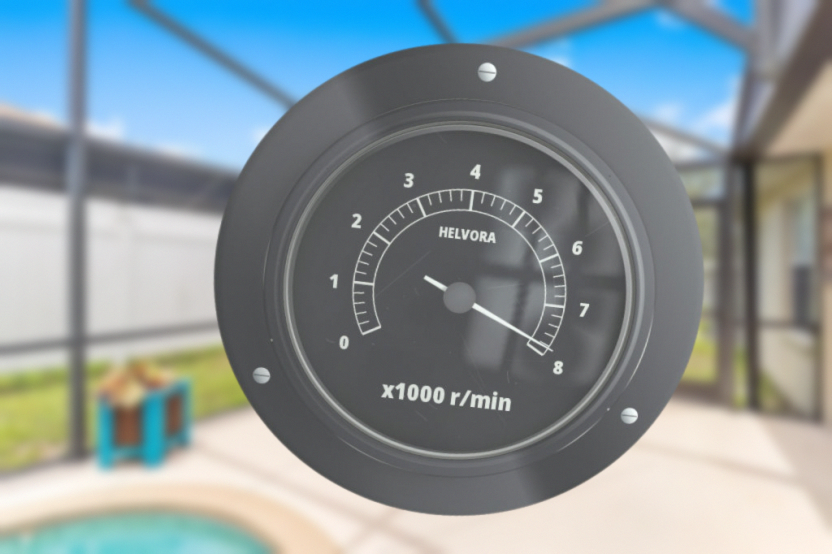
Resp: 7800 rpm
